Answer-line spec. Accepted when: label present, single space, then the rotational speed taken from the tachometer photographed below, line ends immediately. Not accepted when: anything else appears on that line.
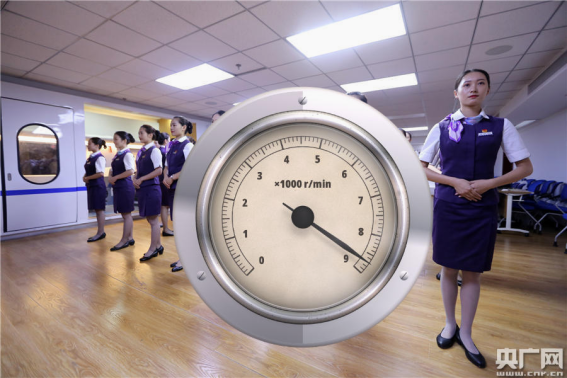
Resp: 8700 rpm
